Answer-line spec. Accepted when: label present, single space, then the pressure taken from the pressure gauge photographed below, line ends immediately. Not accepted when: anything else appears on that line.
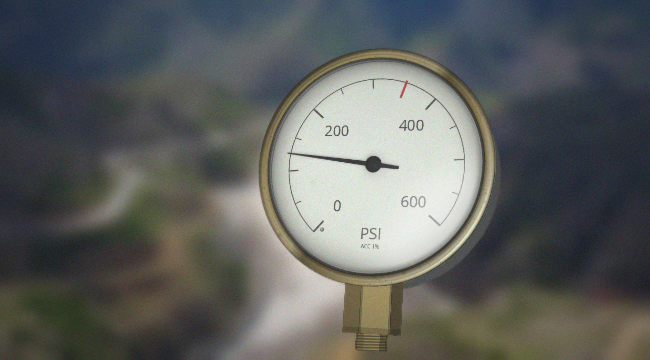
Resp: 125 psi
